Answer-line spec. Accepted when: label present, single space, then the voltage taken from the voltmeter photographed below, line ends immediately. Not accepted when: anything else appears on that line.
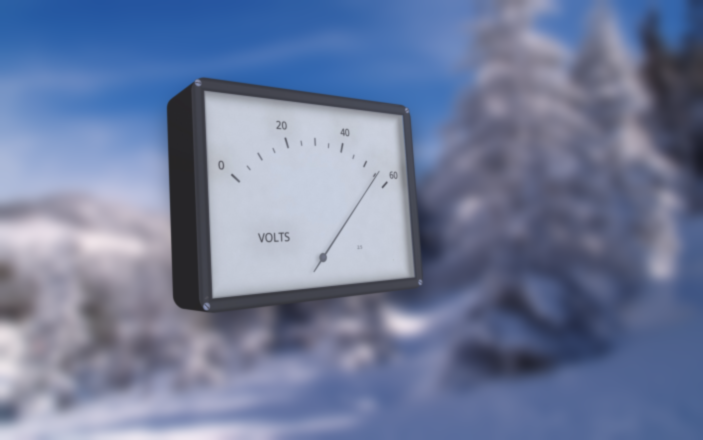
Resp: 55 V
